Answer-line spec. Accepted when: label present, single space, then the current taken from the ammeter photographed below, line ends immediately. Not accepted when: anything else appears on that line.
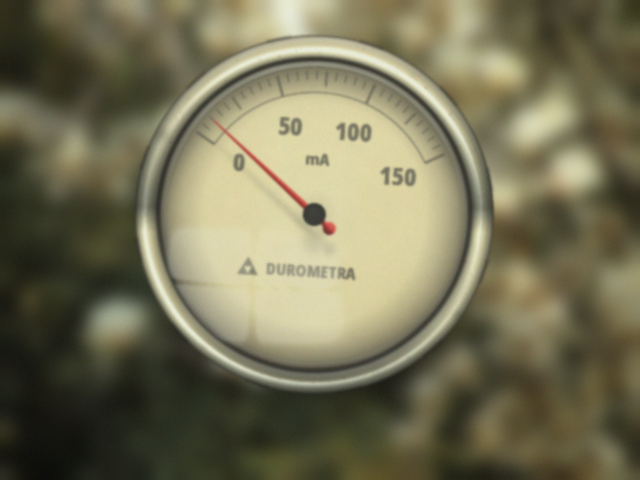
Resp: 10 mA
